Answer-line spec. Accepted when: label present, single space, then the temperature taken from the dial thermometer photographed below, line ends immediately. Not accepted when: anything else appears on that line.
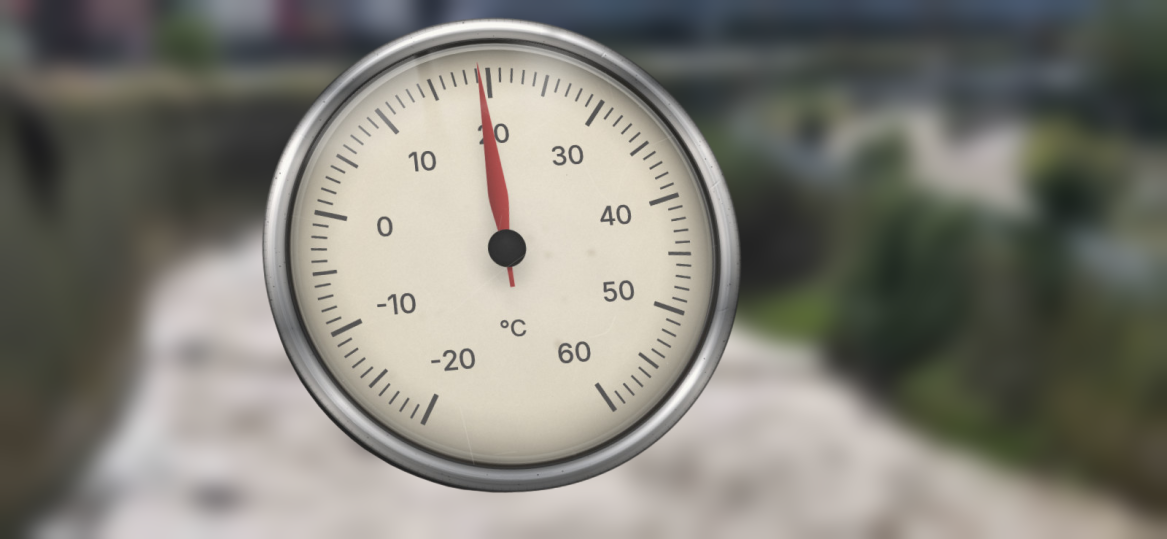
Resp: 19 °C
